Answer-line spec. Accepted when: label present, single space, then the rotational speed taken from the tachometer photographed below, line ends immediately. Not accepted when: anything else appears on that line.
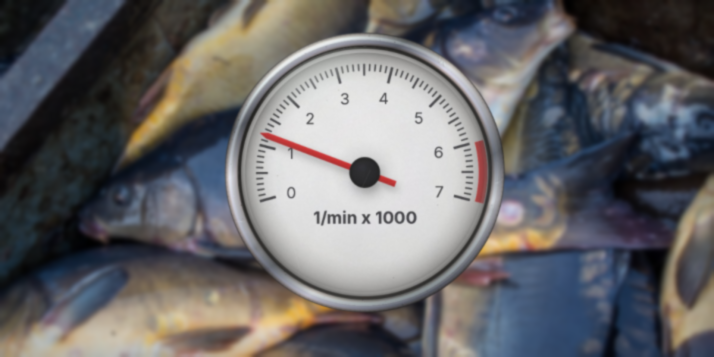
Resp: 1200 rpm
